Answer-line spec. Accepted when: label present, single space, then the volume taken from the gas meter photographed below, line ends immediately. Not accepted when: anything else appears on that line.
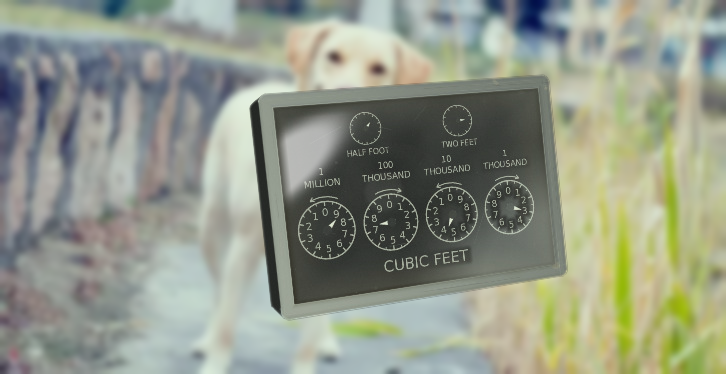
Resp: 874300 ft³
